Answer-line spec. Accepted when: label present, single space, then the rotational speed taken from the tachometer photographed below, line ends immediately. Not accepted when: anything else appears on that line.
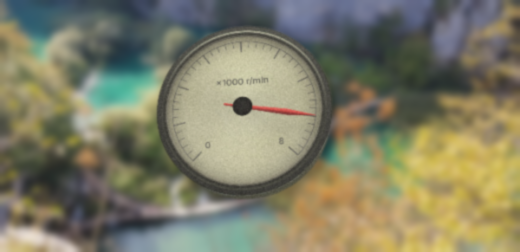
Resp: 7000 rpm
